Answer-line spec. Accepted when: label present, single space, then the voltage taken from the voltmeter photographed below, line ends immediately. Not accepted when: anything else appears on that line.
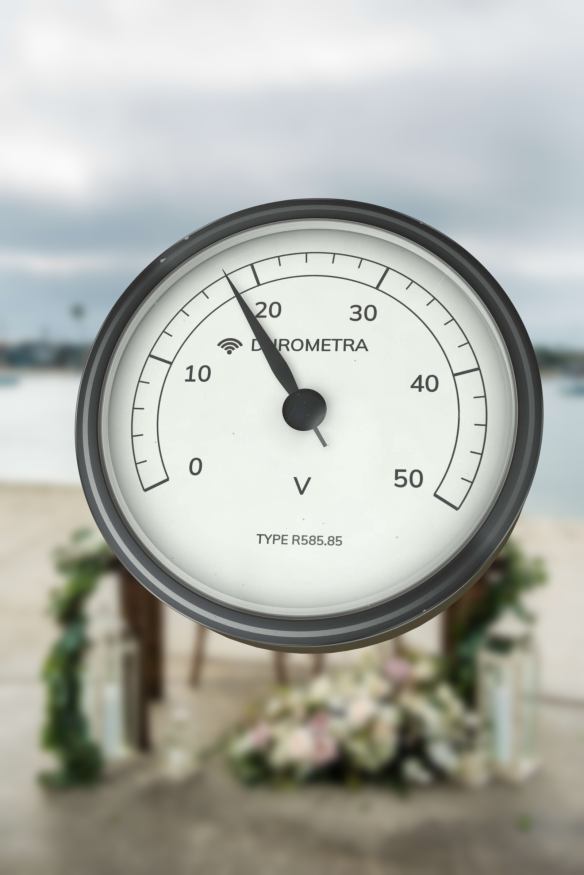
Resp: 18 V
